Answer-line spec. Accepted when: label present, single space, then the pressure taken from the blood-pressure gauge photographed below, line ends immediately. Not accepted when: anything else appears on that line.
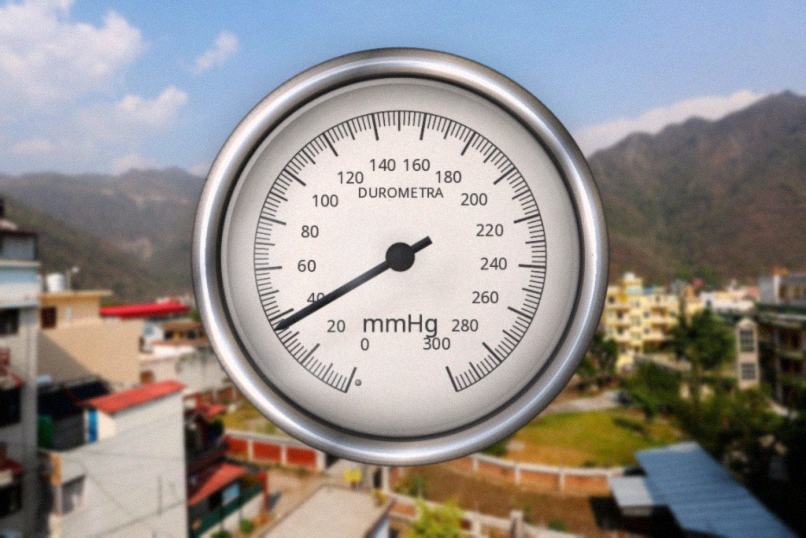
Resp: 36 mmHg
